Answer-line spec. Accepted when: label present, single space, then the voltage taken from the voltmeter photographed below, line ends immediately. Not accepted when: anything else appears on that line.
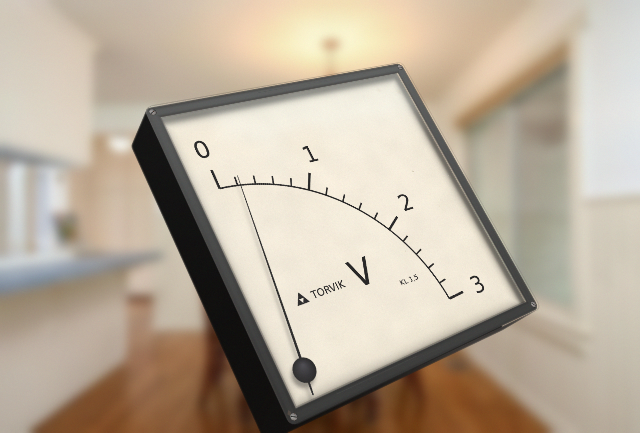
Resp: 0.2 V
